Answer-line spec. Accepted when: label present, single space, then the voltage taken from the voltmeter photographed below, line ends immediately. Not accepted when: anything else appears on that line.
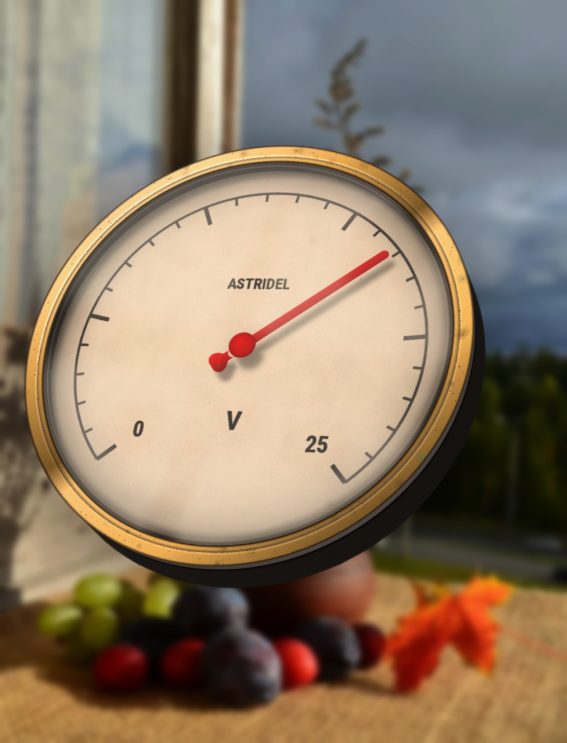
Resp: 17 V
